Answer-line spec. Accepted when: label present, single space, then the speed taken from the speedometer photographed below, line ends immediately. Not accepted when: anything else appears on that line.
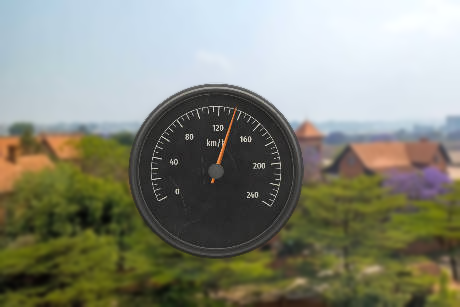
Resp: 135 km/h
